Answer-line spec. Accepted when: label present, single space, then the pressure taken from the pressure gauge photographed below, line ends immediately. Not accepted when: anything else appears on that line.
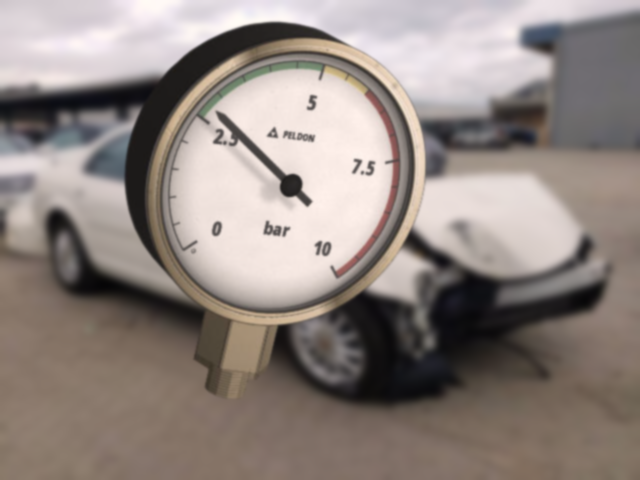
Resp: 2.75 bar
